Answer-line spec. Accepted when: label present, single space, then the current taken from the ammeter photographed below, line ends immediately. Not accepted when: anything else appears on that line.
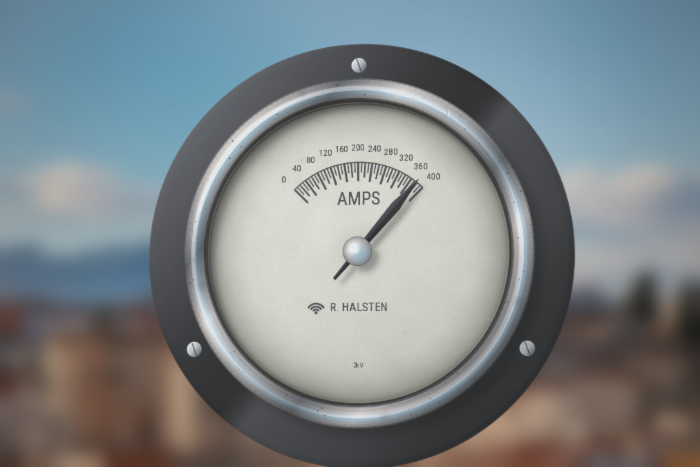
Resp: 380 A
